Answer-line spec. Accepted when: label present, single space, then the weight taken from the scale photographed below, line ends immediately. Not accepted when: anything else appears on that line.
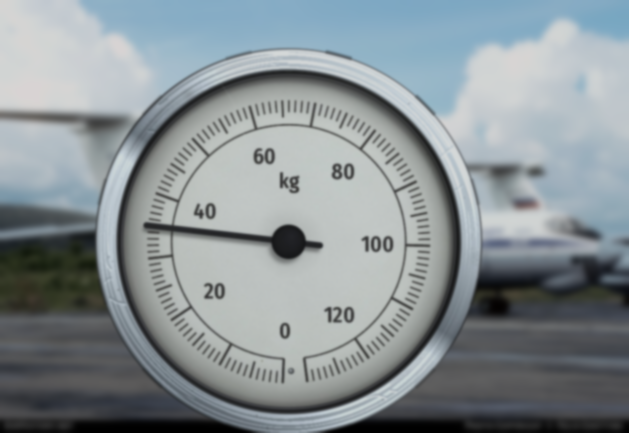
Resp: 35 kg
